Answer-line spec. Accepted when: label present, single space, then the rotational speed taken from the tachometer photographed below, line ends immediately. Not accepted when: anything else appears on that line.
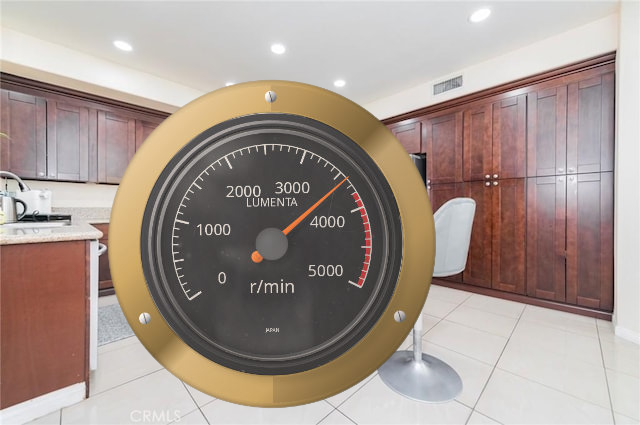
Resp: 3600 rpm
